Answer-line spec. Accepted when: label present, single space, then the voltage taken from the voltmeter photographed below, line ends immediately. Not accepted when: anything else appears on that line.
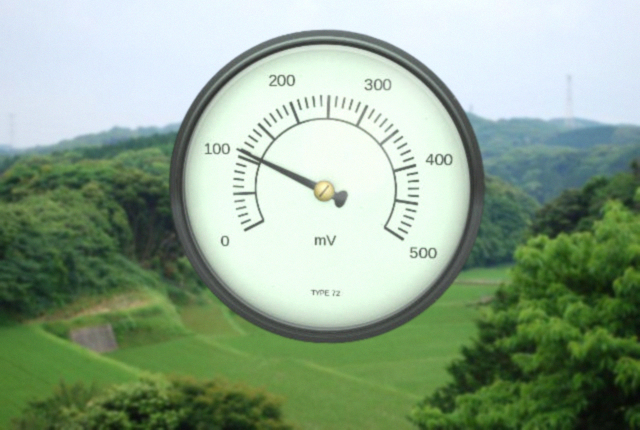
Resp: 110 mV
